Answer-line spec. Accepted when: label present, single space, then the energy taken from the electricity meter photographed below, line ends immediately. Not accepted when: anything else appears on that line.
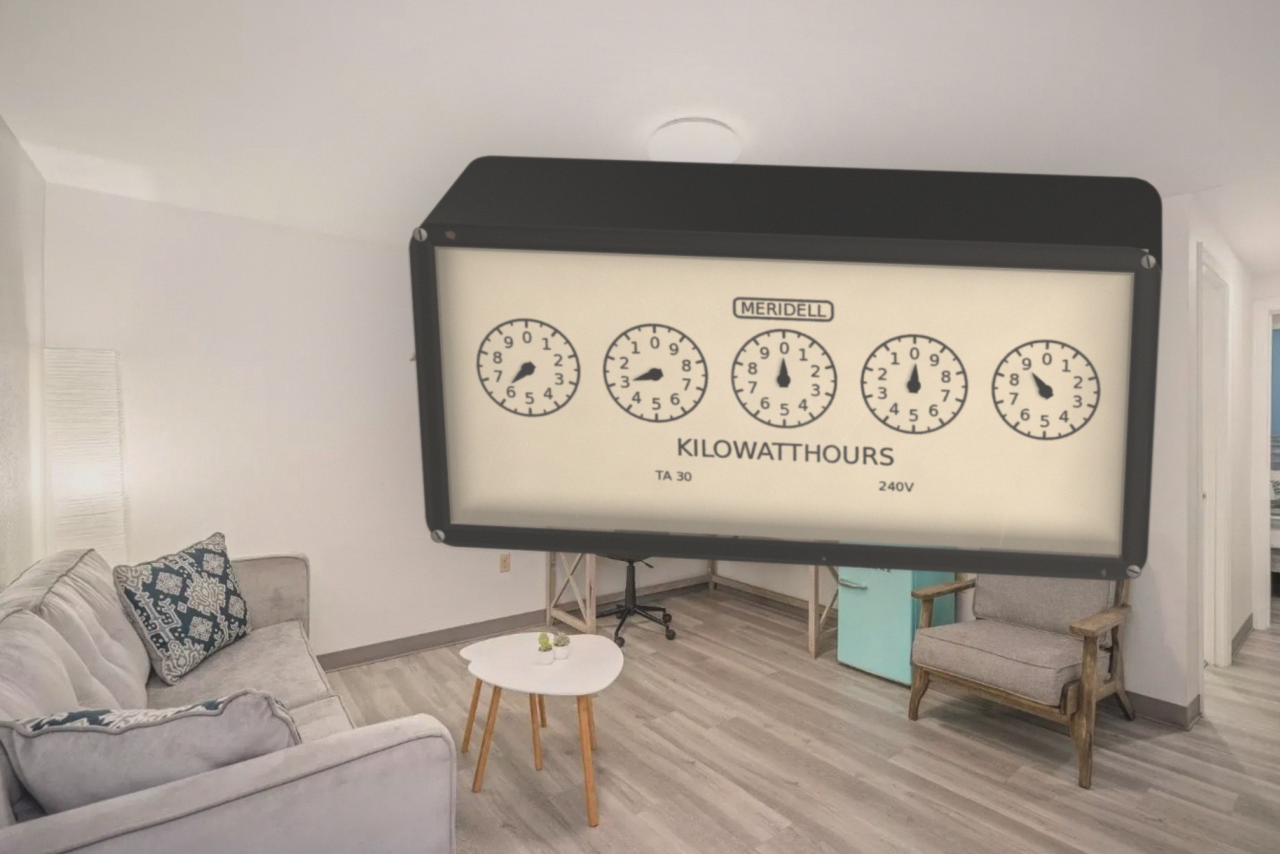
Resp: 62999 kWh
